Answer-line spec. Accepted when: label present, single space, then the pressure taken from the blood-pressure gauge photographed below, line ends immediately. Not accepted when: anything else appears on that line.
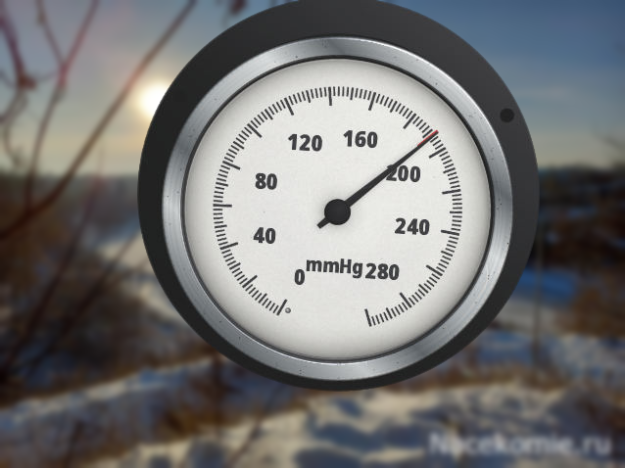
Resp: 192 mmHg
